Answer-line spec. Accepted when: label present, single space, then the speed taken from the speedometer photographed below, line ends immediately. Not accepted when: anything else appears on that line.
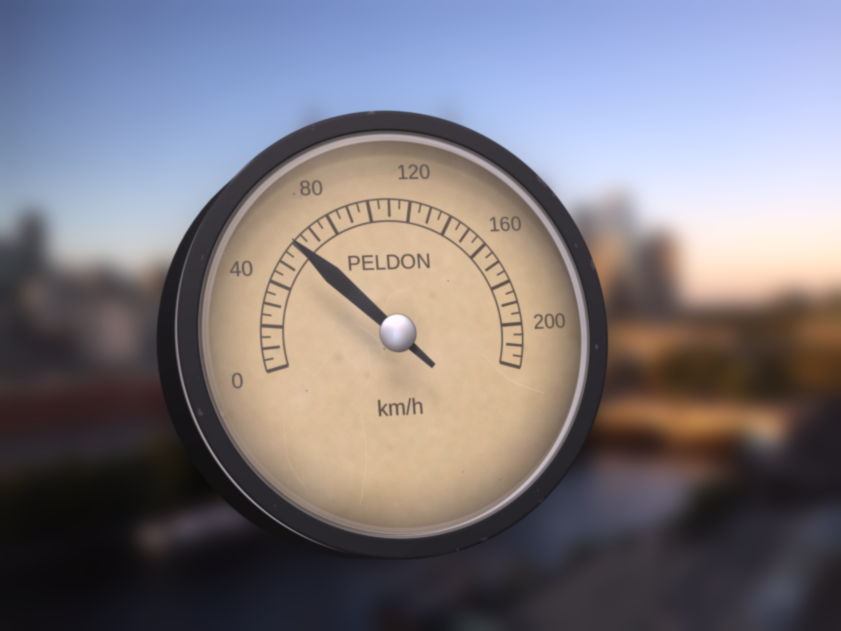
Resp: 60 km/h
